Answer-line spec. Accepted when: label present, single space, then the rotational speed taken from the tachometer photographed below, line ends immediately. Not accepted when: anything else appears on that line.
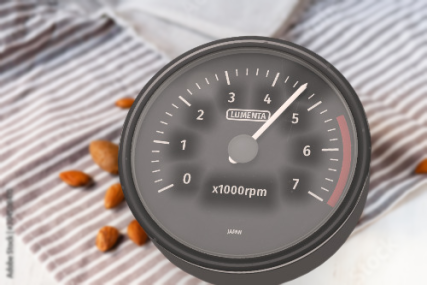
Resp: 4600 rpm
